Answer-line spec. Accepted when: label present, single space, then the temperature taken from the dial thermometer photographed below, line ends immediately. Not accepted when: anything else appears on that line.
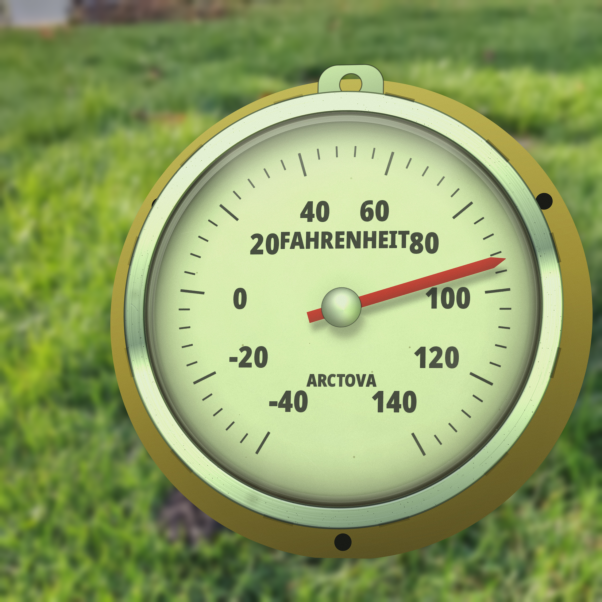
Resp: 94 °F
